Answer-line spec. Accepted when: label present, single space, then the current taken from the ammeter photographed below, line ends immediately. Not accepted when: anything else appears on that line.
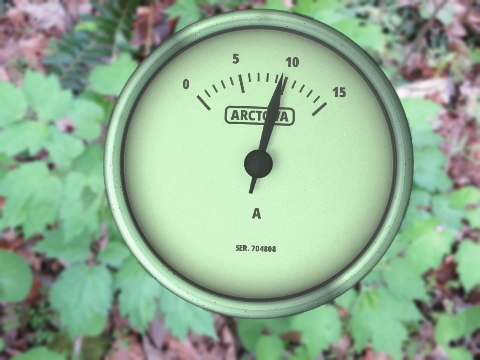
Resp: 9.5 A
